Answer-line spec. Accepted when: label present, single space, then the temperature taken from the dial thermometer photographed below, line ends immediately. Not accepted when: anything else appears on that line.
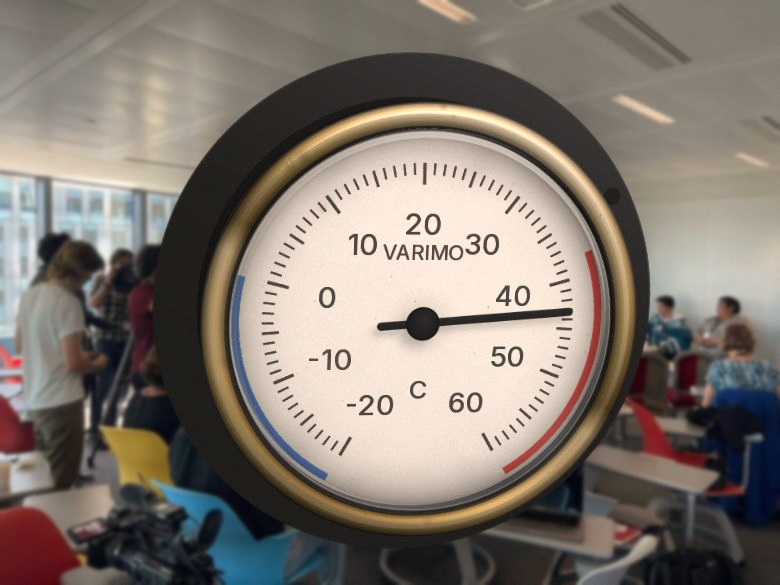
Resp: 43 °C
